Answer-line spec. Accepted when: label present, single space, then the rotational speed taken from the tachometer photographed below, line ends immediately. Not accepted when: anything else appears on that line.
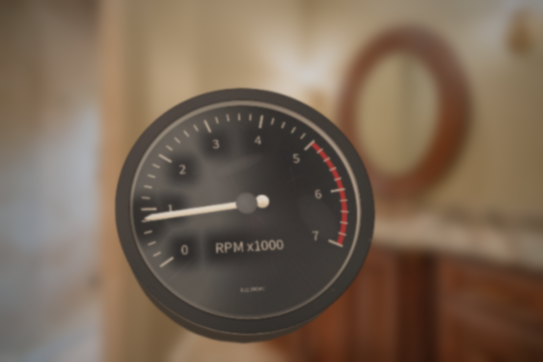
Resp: 800 rpm
